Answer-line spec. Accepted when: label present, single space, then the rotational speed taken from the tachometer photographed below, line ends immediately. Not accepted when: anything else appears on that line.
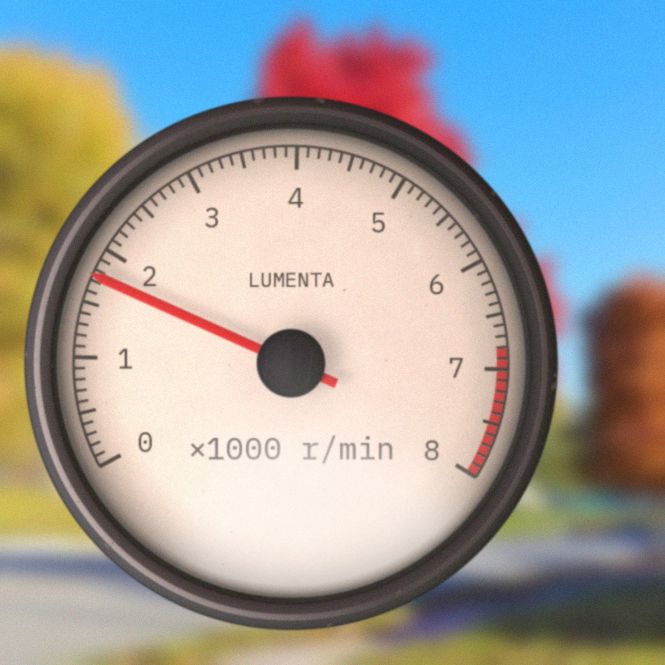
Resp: 1750 rpm
